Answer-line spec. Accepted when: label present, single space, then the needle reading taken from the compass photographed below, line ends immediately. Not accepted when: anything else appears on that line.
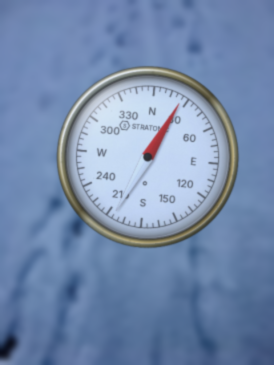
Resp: 25 °
